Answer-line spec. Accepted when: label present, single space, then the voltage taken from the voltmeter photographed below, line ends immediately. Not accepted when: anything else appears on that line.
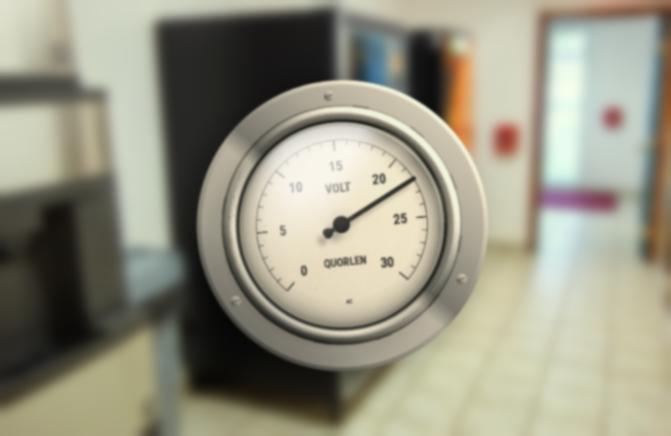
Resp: 22 V
